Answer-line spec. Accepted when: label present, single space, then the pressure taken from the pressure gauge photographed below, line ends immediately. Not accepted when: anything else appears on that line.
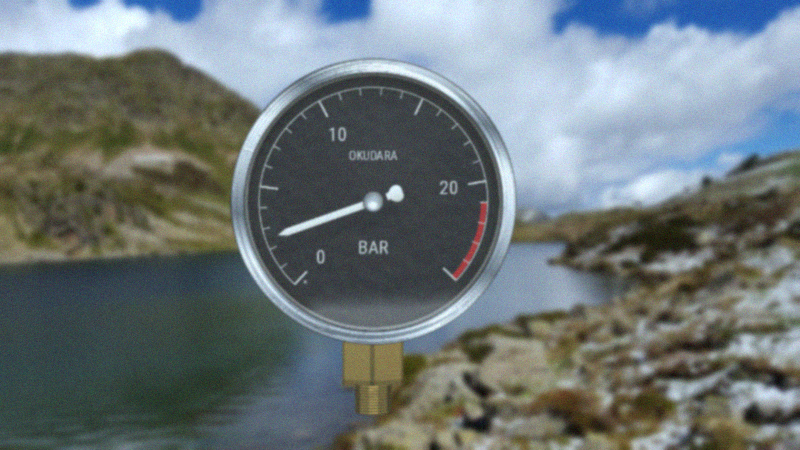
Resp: 2.5 bar
